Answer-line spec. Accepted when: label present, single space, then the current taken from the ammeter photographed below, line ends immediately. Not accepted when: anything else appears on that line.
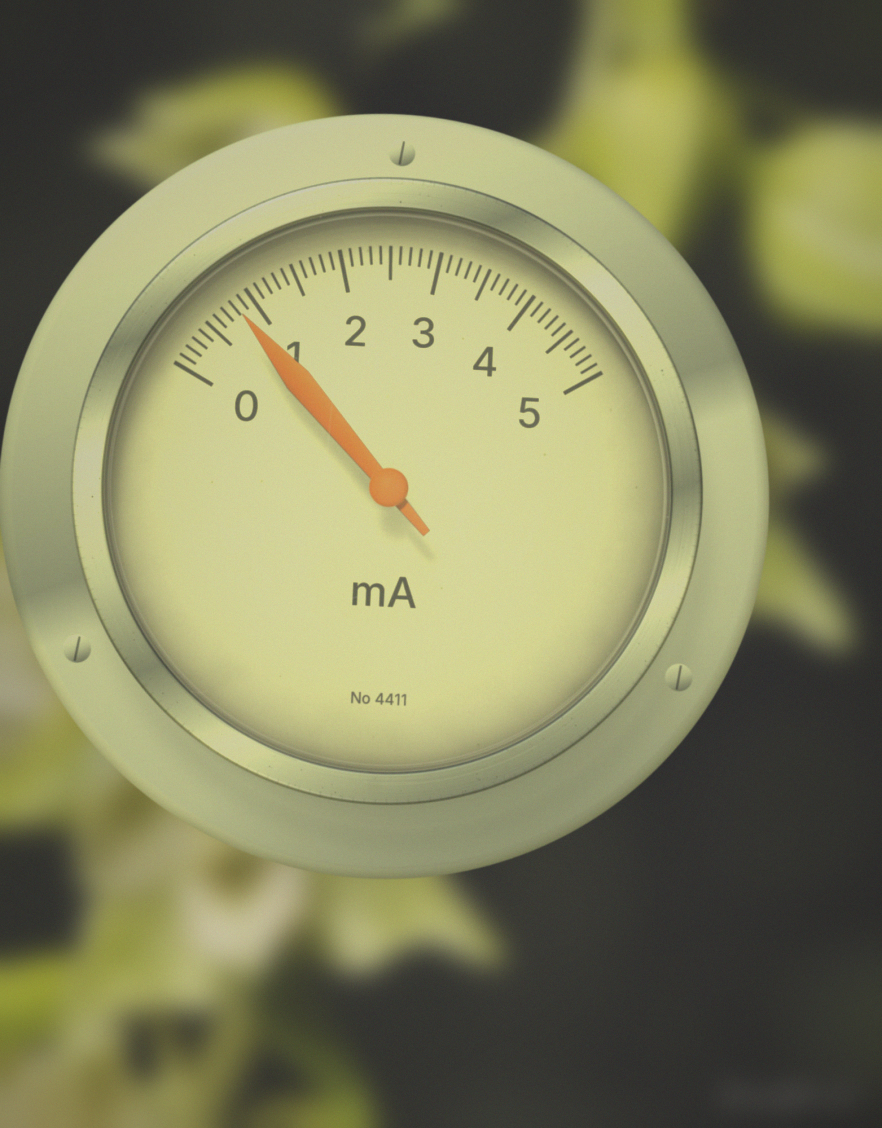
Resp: 0.8 mA
